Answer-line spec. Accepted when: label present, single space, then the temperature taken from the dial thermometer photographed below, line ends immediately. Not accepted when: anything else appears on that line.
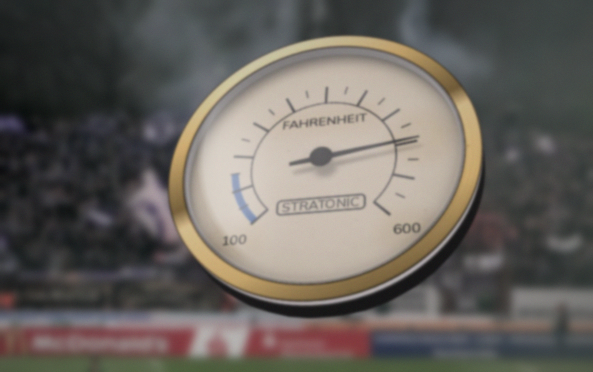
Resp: 500 °F
